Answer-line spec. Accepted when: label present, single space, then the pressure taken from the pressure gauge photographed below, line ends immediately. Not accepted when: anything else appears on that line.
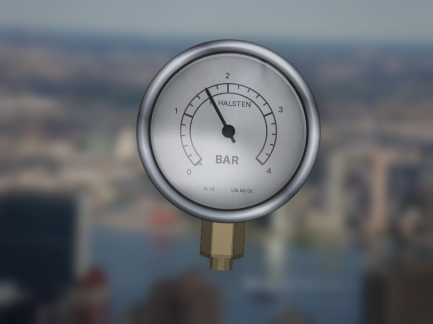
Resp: 1.6 bar
